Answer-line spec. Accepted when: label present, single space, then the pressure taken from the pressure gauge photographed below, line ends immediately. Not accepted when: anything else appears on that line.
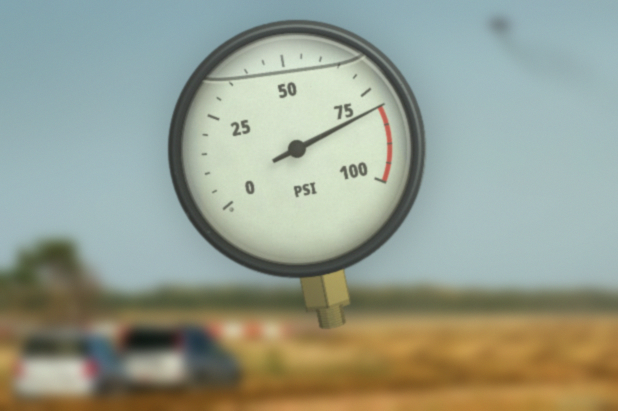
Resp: 80 psi
